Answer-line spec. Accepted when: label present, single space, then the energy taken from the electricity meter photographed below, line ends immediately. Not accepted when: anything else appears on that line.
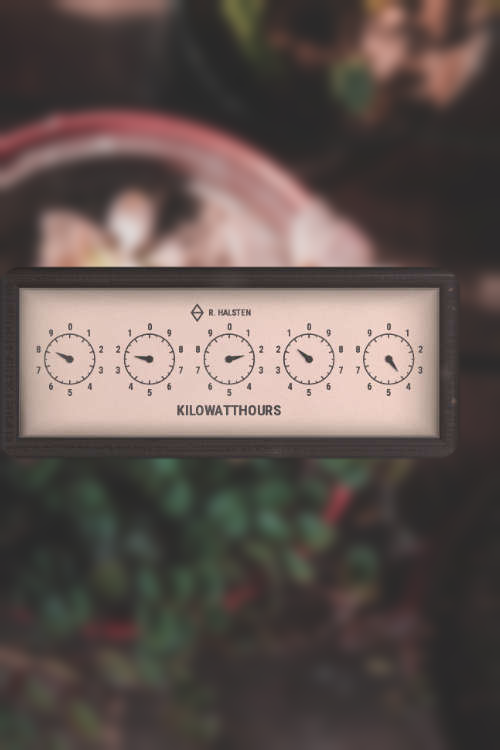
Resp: 82214 kWh
